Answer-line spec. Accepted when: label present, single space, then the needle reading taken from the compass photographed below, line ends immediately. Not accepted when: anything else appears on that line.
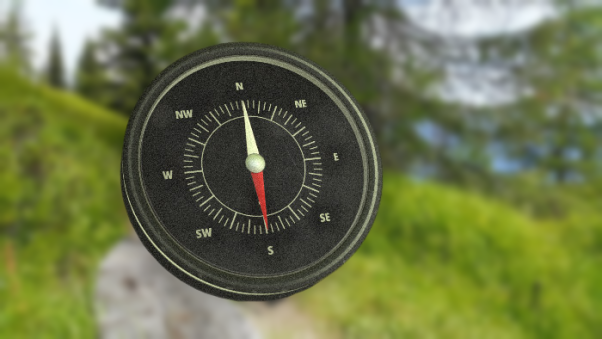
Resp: 180 °
